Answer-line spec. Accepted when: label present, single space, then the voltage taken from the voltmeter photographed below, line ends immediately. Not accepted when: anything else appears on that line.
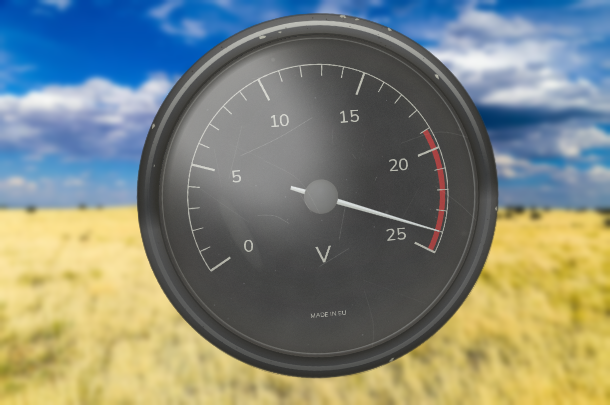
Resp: 24 V
